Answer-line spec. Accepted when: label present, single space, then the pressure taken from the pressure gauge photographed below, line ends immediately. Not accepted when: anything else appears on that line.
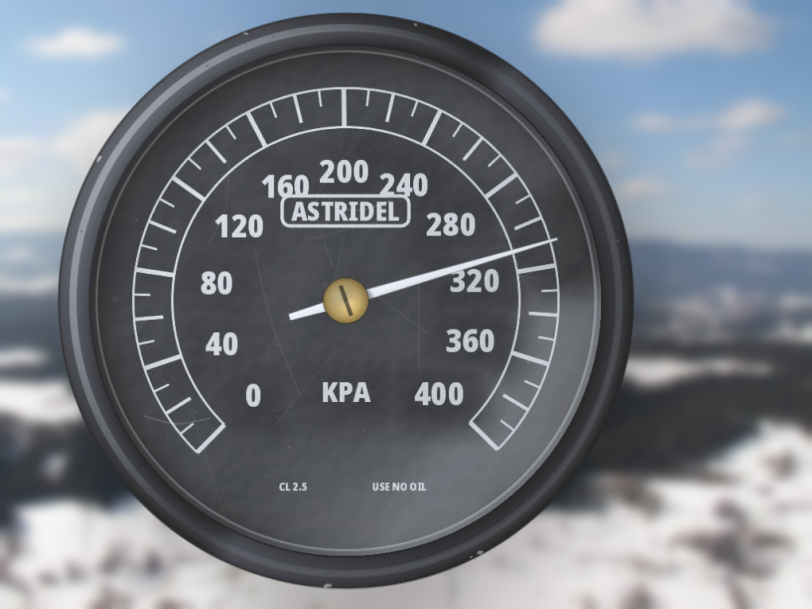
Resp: 310 kPa
